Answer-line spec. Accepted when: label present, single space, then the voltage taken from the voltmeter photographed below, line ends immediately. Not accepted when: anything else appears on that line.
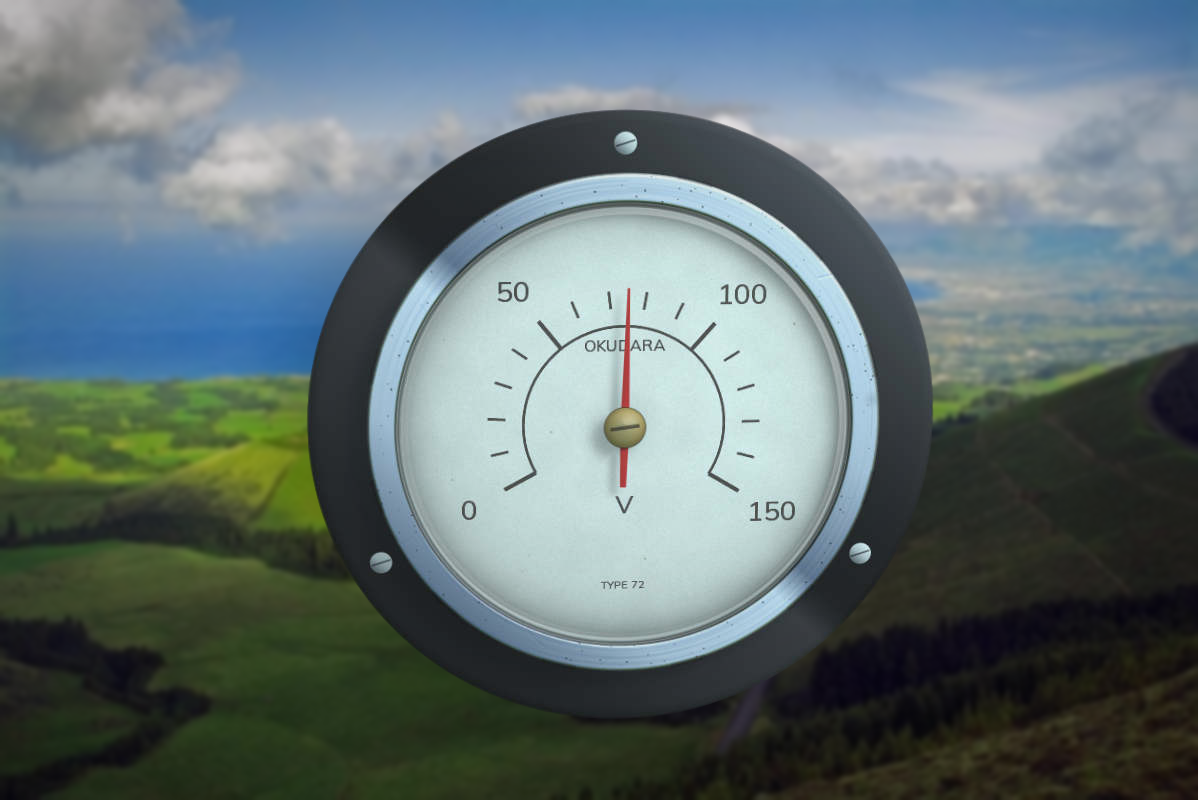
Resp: 75 V
